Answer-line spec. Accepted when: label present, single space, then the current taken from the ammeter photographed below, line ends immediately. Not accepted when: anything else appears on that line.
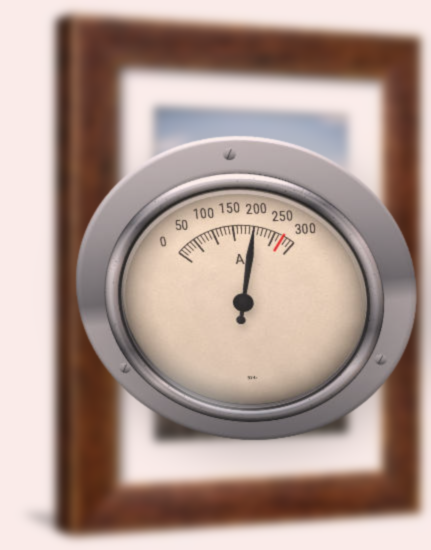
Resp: 200 A
